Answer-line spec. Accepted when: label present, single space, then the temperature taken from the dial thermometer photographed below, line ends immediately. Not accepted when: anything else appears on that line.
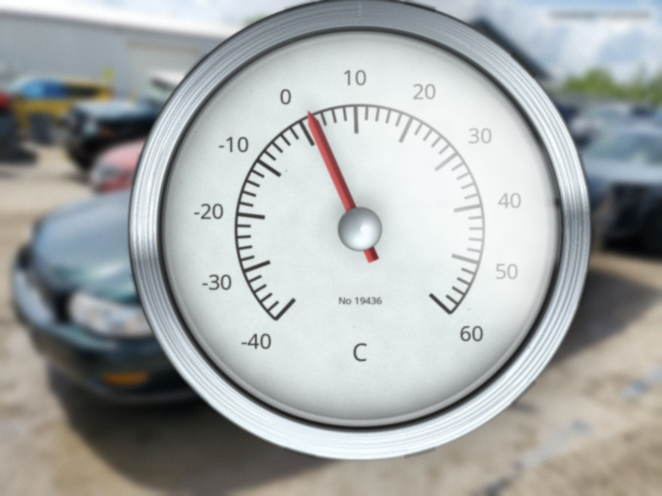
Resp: 2 °C
